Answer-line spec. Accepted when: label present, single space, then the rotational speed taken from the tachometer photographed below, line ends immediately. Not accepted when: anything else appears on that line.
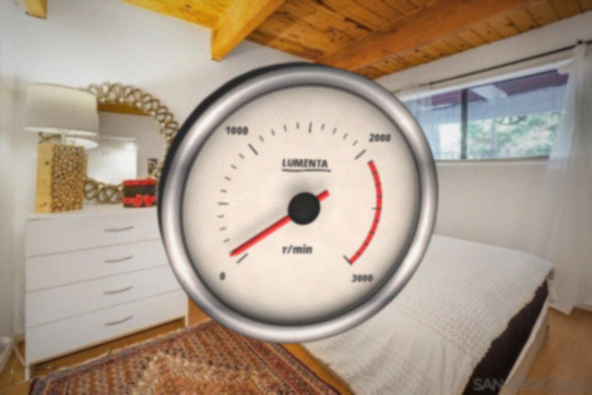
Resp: 100 rpm
